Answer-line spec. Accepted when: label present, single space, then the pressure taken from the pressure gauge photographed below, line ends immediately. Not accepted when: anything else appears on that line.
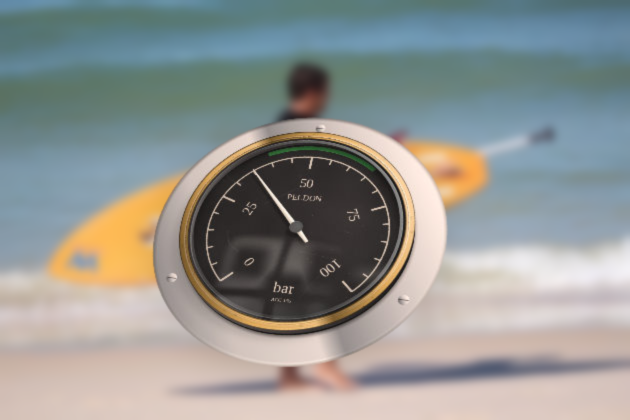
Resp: 35 bar
